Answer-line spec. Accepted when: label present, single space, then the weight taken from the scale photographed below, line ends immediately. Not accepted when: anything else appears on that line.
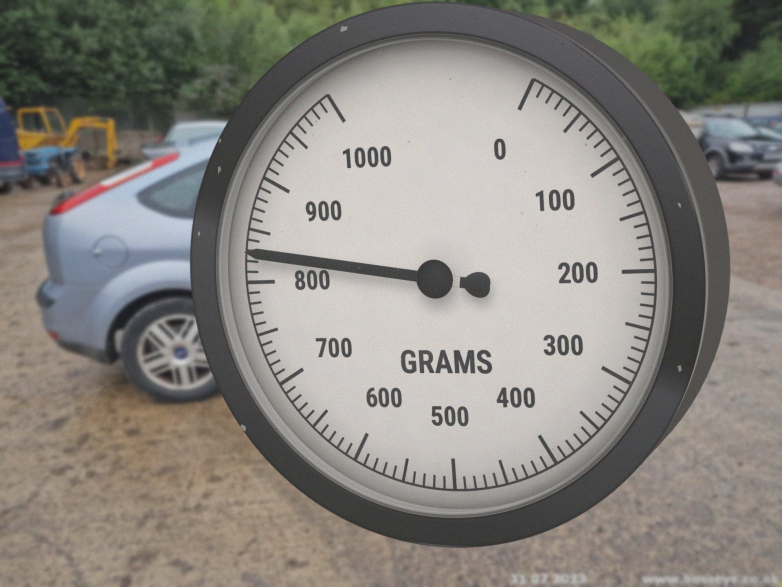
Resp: 830 g
